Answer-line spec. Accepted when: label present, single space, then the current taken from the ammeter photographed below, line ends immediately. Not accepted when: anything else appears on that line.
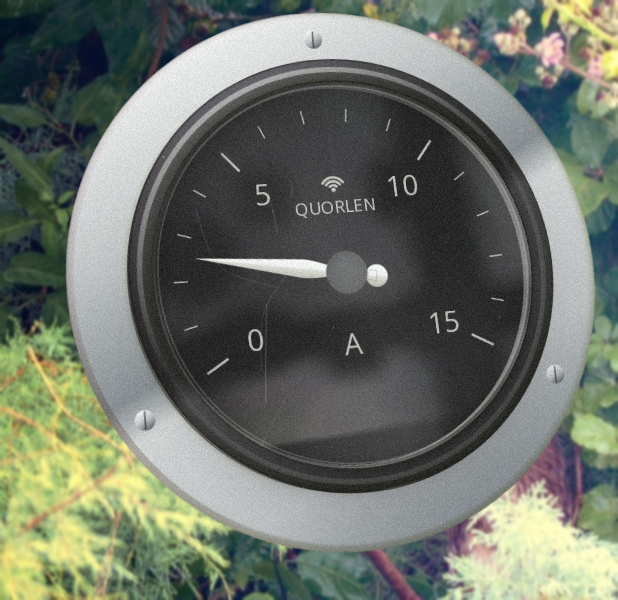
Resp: 2.5 A
